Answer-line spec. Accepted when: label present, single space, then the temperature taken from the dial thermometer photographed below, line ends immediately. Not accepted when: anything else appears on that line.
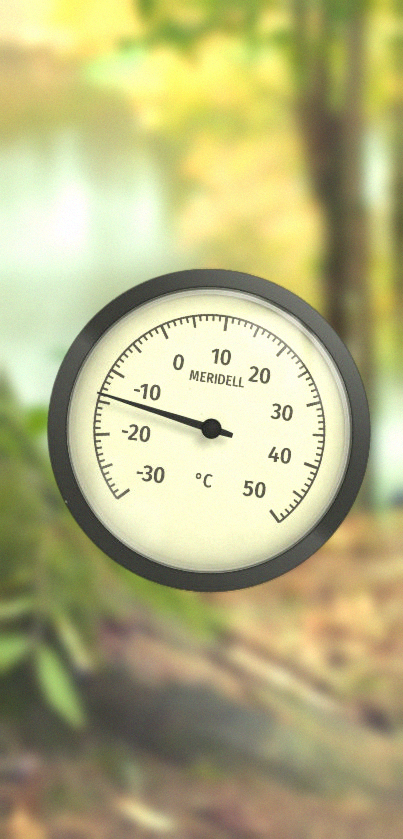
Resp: -14 °C
